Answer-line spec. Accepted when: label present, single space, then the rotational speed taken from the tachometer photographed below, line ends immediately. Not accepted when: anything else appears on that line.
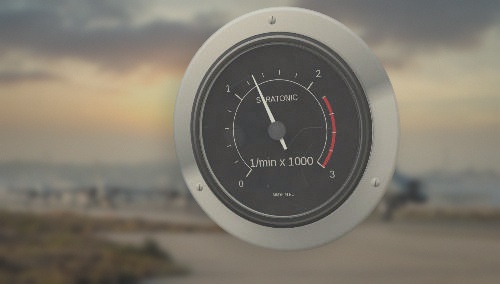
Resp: 1300 rpm
